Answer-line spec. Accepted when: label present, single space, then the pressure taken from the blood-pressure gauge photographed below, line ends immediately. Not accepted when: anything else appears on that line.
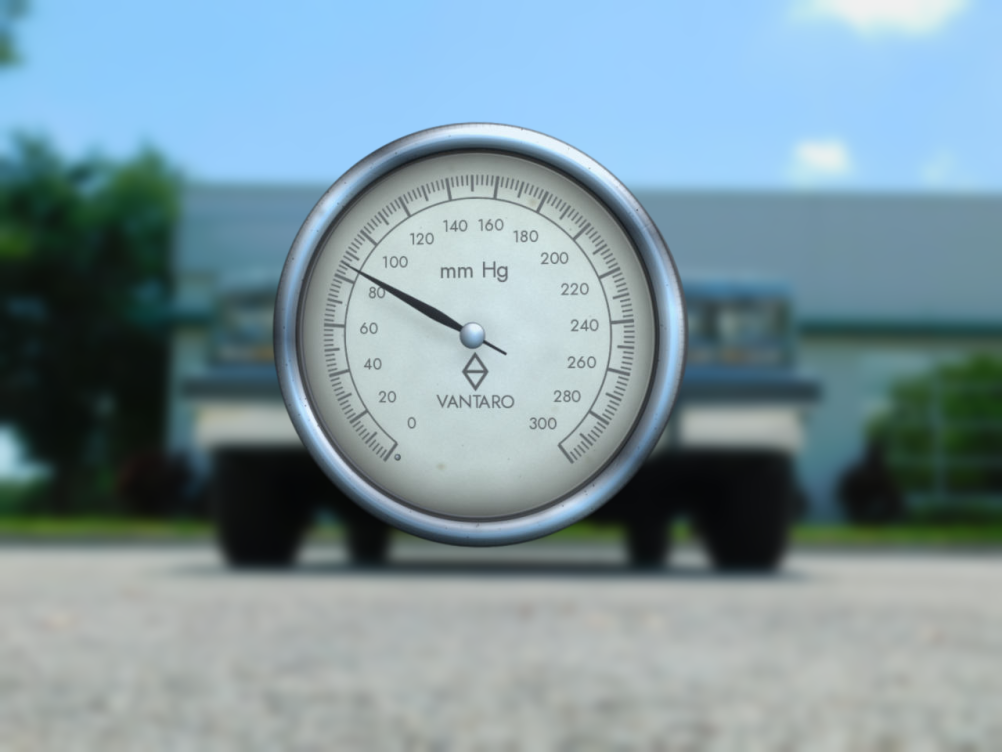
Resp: 86 mmHg
